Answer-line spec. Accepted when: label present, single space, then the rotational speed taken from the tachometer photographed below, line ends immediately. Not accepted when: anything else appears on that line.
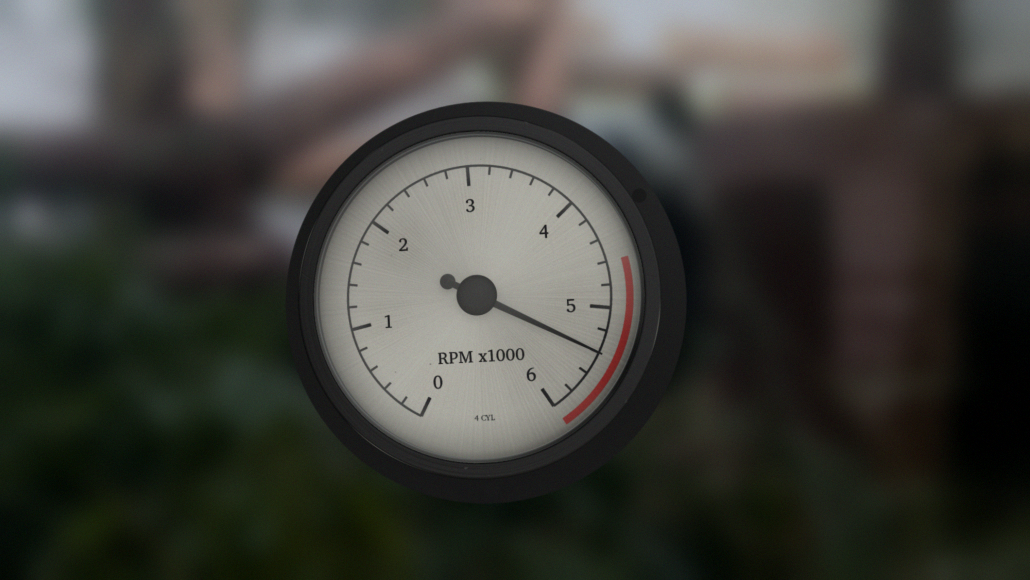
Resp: 5400 rpm
